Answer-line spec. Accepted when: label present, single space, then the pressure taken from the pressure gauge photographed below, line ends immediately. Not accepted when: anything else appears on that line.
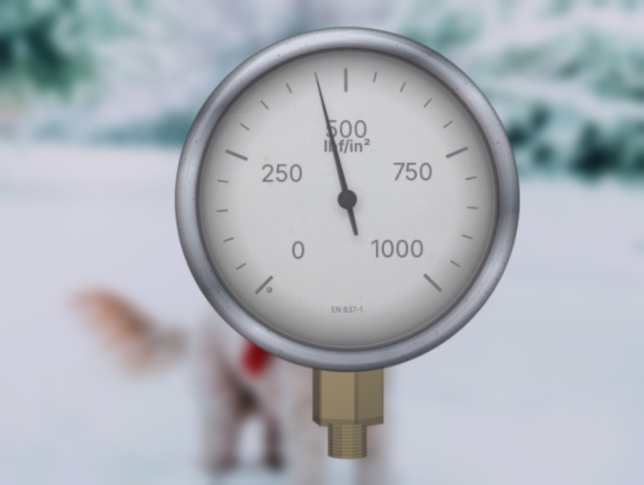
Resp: 450 psi
